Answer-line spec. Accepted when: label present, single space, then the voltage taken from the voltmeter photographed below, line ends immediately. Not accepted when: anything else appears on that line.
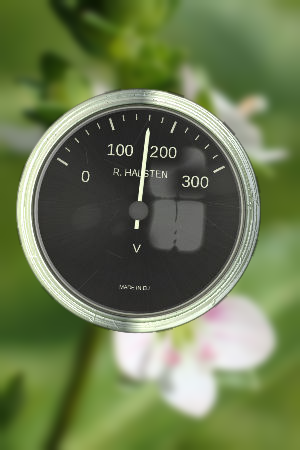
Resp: 160 V
